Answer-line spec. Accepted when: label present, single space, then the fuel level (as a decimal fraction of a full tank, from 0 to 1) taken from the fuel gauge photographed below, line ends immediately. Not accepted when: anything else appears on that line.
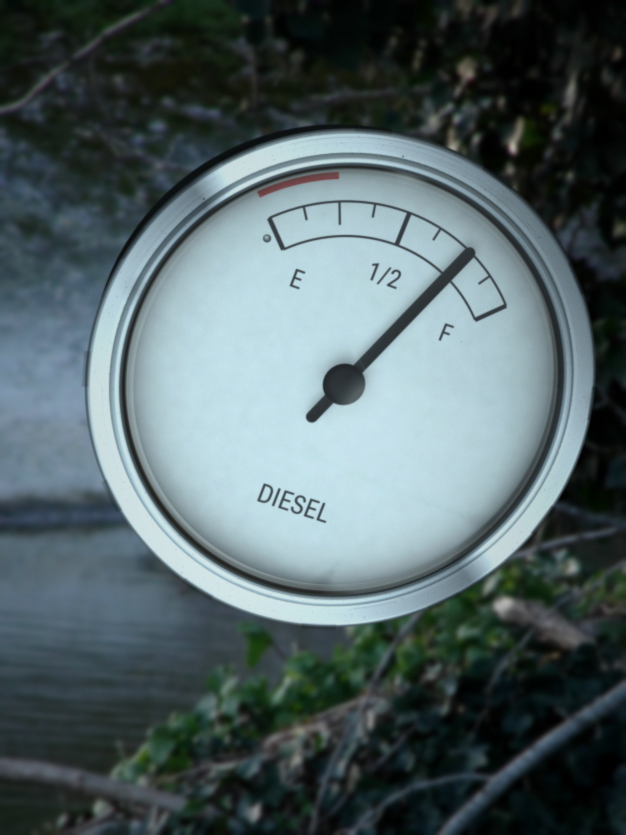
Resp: 0.75
